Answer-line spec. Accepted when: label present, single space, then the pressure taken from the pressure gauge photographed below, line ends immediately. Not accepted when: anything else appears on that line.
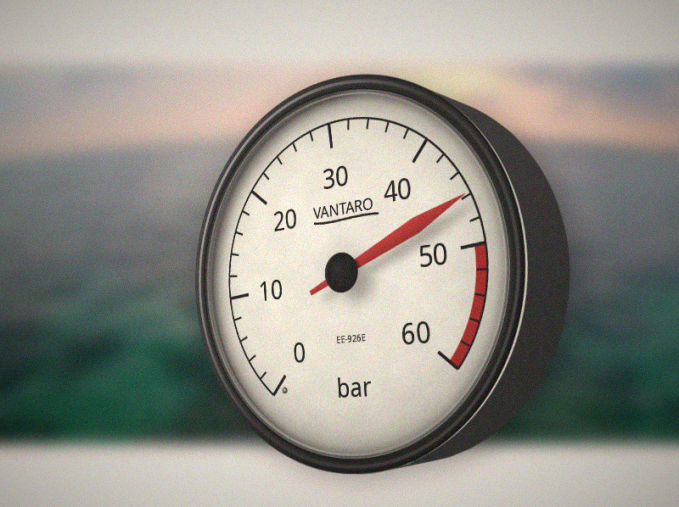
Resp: 46 bar
